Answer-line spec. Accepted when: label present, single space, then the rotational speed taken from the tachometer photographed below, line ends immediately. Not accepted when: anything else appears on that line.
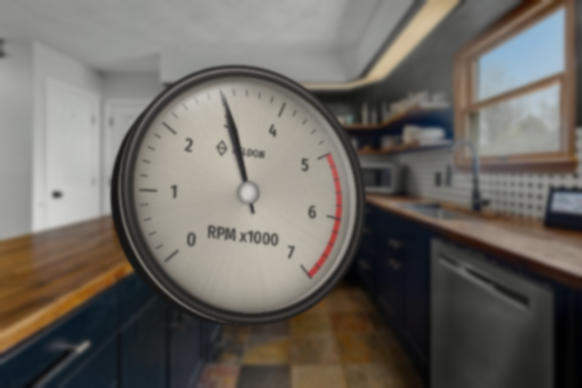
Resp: 3000 rpm
